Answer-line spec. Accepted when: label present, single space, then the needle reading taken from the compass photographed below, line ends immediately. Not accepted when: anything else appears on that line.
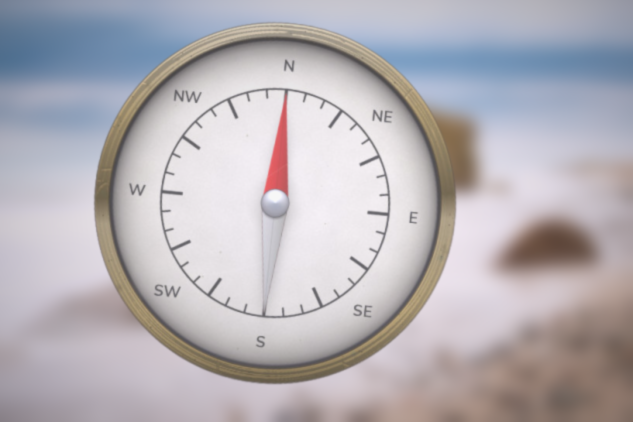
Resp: 0 °
